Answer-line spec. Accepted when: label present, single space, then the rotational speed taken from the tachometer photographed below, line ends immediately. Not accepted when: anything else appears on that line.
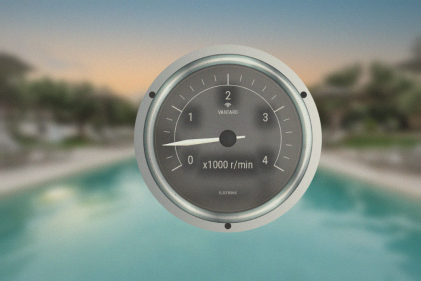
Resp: 400 rpm
